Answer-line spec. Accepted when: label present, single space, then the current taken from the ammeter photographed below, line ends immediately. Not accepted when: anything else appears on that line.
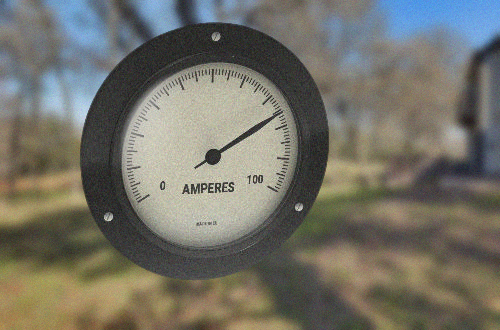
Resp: 75 A
